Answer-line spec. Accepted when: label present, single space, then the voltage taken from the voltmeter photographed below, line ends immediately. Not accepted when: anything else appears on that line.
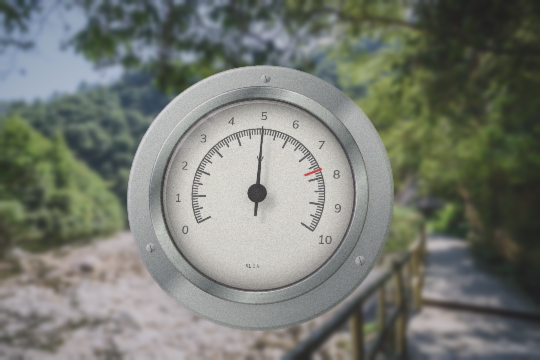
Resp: 5 V
